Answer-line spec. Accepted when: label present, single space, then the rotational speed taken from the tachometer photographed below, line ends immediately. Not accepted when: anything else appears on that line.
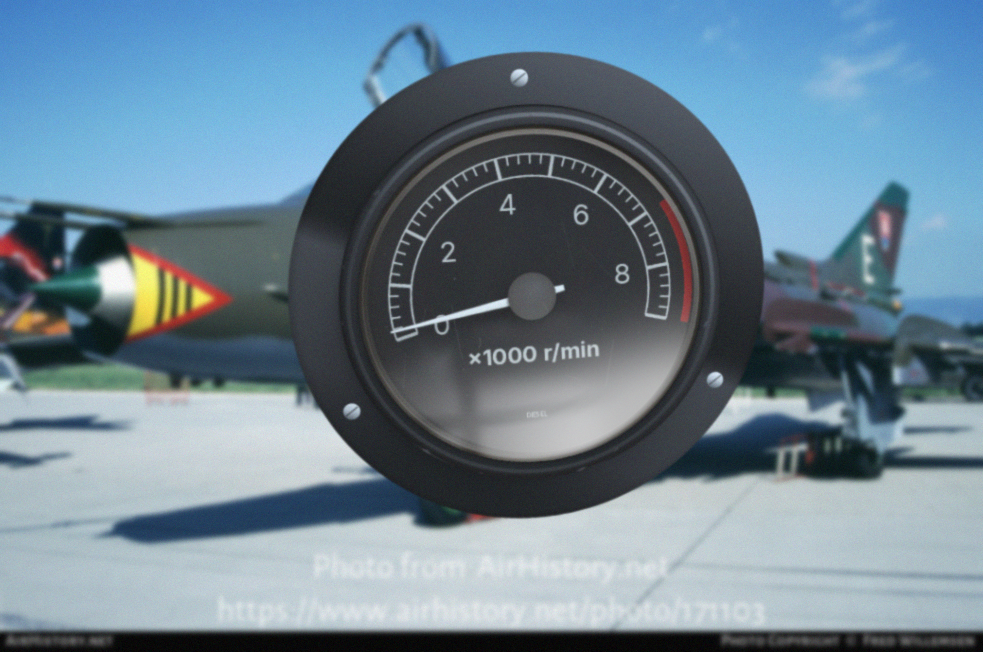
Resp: 200 rpm
